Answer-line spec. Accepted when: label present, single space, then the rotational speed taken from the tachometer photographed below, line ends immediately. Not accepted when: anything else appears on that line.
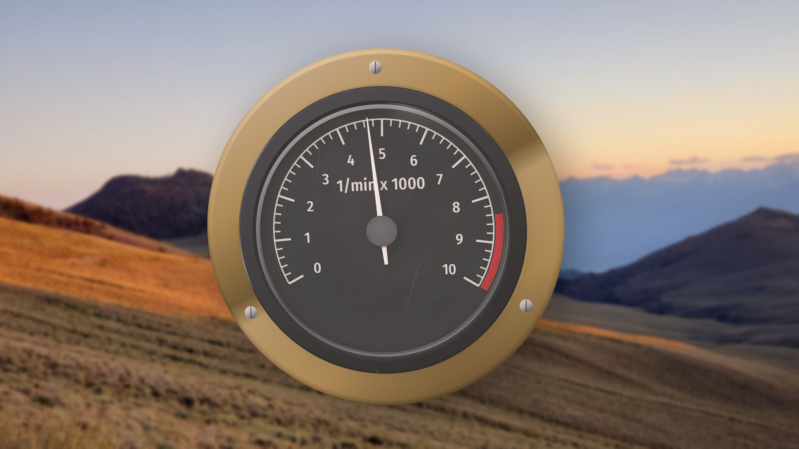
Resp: 4700 rpm
